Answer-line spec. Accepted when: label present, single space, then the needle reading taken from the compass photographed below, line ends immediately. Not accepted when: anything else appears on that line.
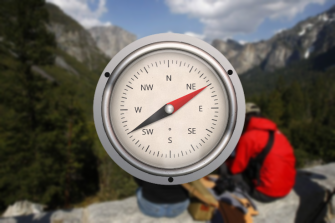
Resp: 60 °
